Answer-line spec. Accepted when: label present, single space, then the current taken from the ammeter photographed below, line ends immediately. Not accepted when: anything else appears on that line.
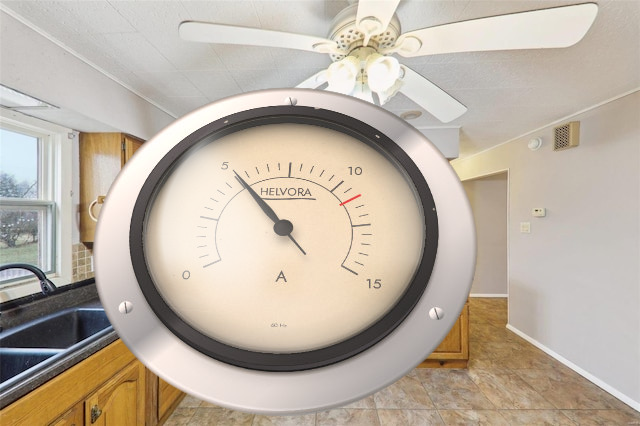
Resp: 5 A
